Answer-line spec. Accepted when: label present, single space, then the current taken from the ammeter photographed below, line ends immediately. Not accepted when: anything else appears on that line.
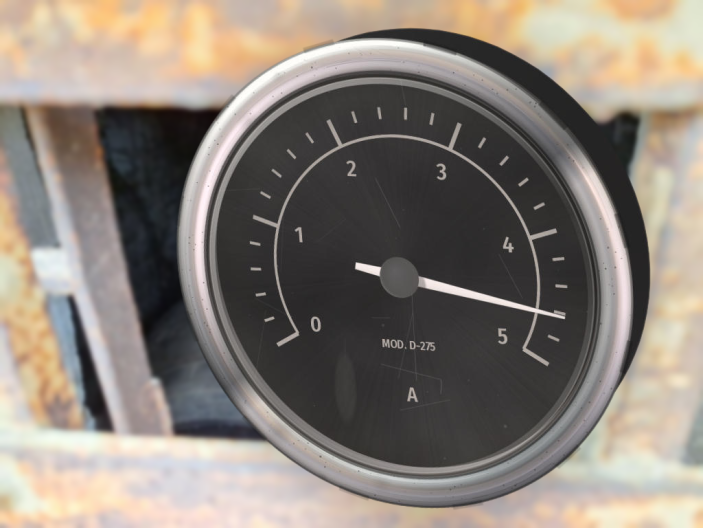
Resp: 4.6 A
